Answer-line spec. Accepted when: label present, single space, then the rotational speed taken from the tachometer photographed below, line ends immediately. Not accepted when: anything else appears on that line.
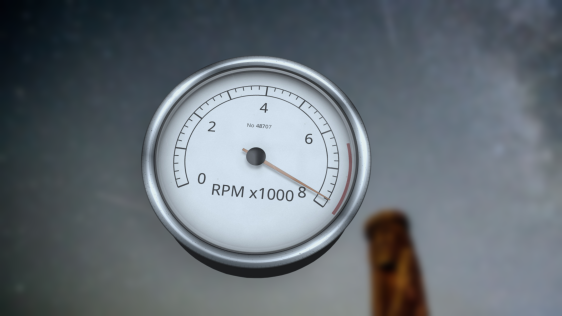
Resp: 7800 rpm
